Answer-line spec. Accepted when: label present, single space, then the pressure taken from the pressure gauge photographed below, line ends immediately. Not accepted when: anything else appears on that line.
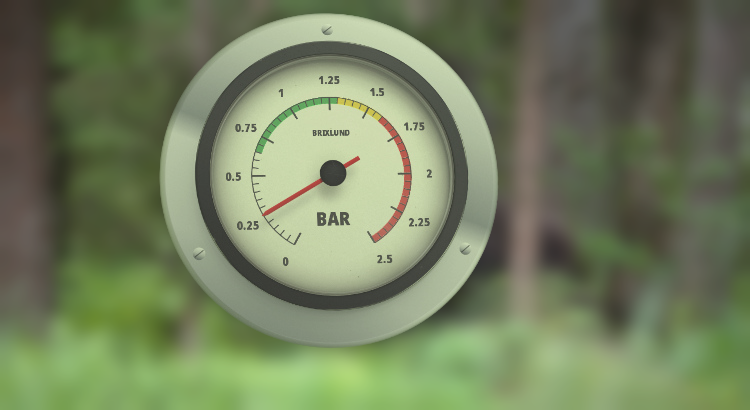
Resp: 0.25 bar
